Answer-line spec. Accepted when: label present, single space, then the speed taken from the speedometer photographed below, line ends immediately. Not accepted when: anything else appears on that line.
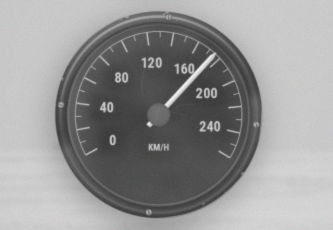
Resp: 175 km/h
